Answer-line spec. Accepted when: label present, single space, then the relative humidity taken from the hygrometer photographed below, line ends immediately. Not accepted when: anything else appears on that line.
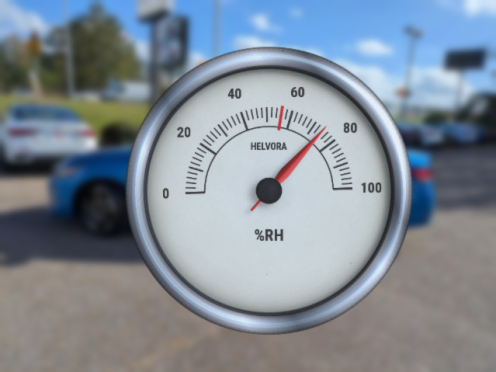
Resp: 74 %
